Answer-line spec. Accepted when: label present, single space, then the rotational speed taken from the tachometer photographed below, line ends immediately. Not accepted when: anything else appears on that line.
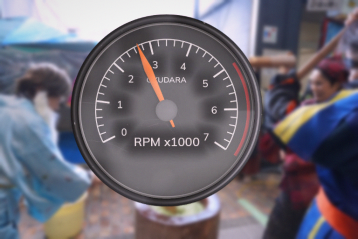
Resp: 2700 rpm
